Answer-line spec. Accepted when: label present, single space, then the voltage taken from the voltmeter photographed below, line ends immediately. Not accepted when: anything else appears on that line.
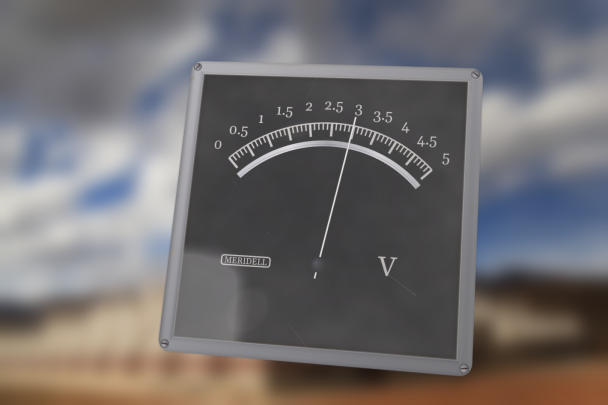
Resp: 3 V
